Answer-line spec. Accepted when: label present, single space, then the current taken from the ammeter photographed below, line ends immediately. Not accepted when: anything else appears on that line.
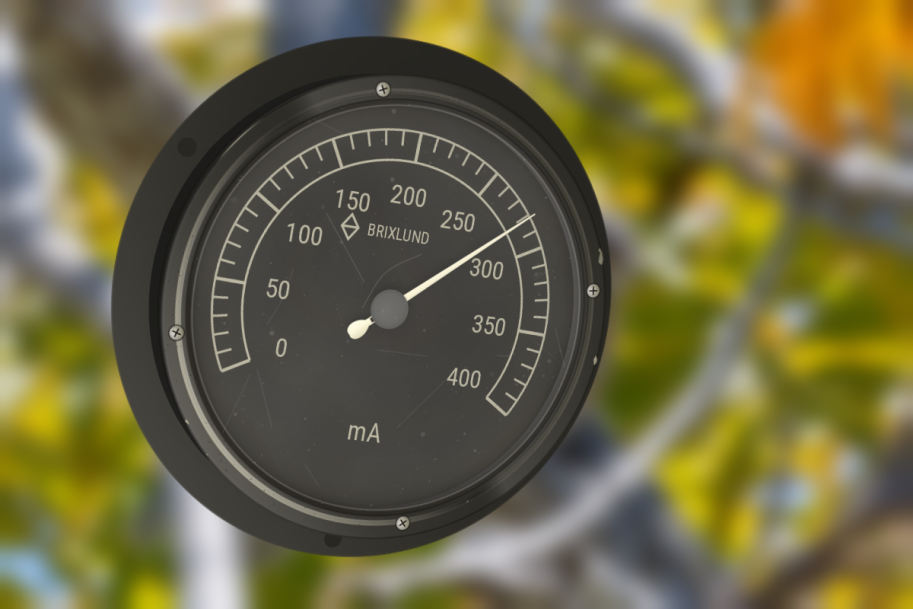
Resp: 280 mA
